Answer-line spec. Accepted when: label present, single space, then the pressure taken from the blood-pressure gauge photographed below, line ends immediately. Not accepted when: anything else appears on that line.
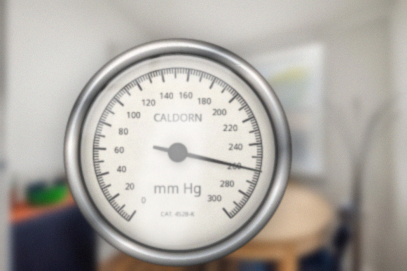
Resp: 260 mmHg
